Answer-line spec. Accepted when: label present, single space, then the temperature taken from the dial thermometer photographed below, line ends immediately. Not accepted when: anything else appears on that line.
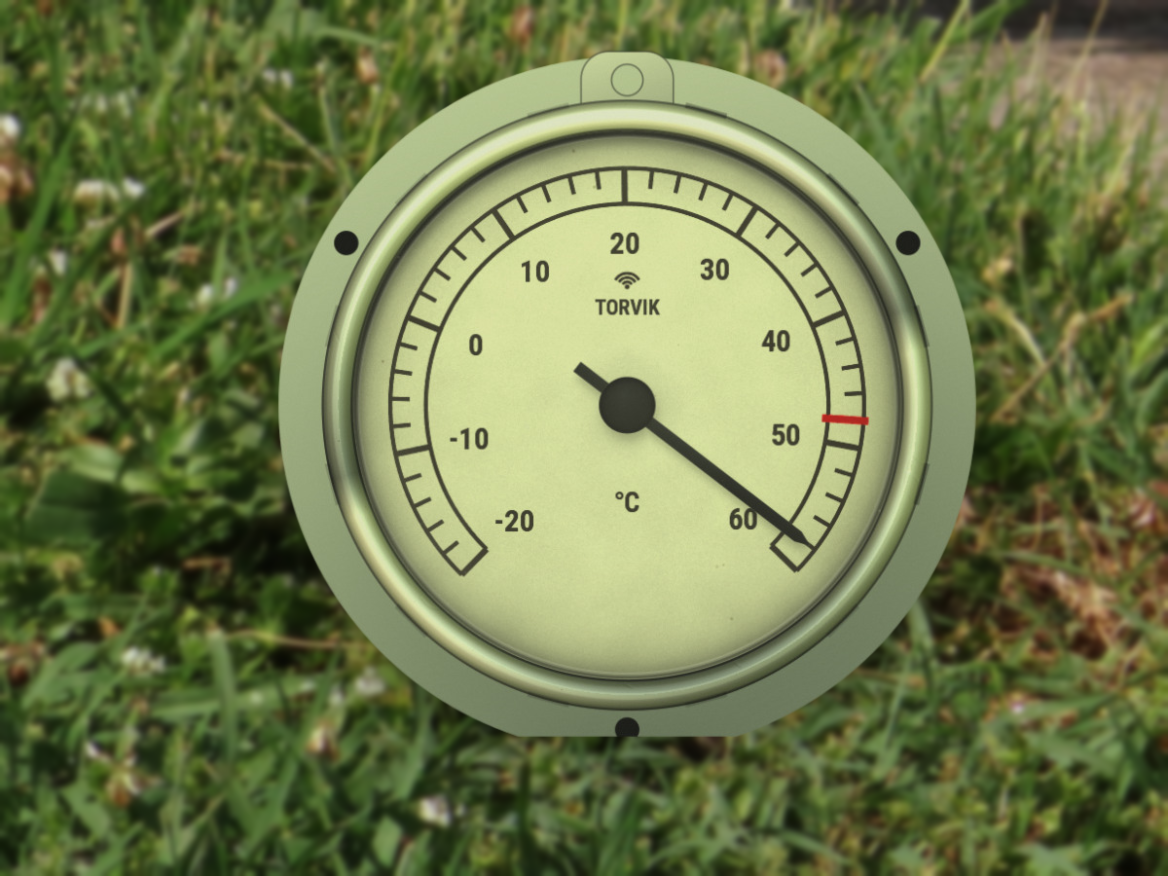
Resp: 58 °C
